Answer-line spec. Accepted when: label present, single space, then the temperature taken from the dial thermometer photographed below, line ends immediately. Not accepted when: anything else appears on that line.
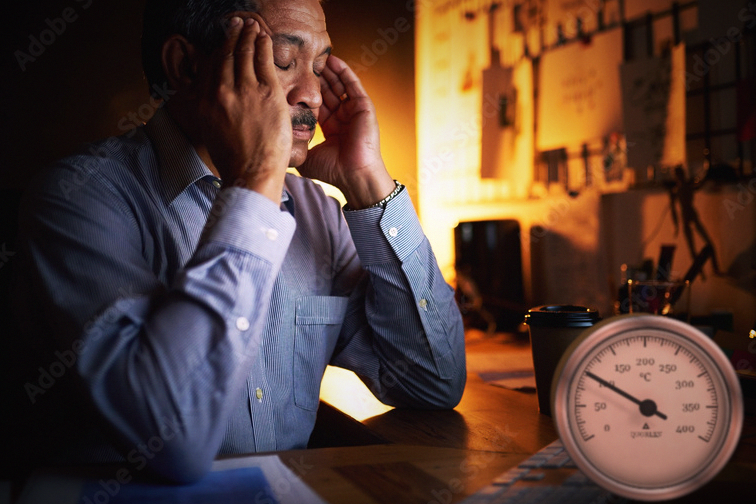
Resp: 100 °C
